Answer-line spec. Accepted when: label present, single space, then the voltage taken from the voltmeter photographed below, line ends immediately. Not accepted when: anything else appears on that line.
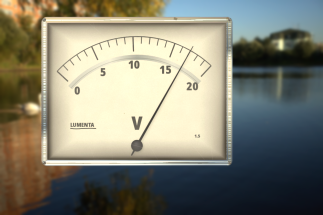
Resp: 17 V
